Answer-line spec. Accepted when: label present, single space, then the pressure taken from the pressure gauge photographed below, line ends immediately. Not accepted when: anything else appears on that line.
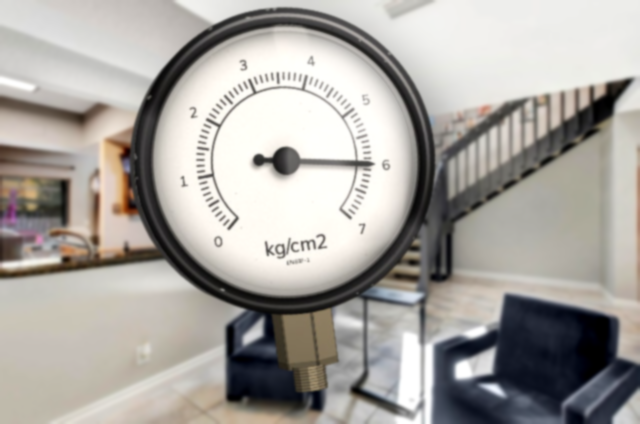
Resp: 6 kg/cm²
